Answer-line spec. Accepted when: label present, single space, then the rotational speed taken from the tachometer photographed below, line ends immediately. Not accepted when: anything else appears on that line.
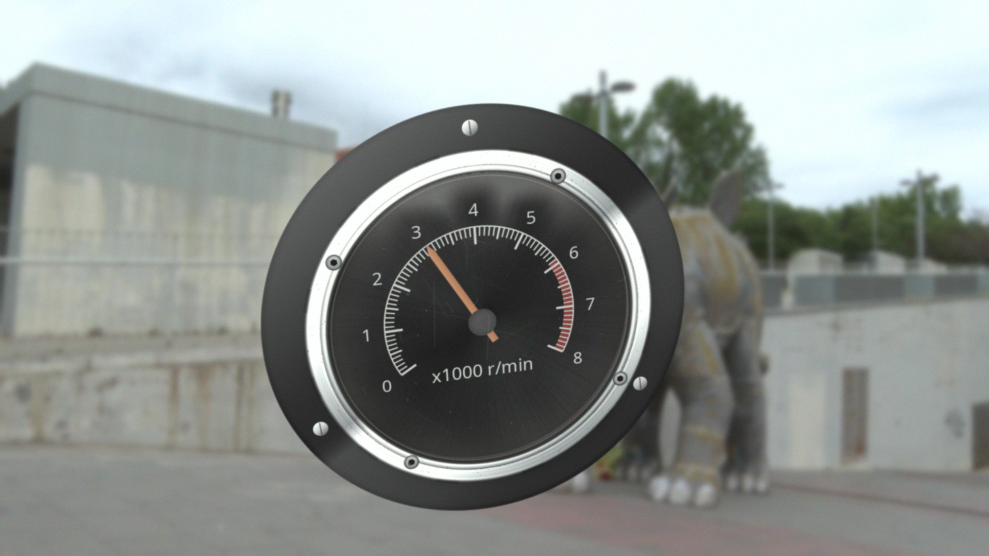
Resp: 3000 rpm
